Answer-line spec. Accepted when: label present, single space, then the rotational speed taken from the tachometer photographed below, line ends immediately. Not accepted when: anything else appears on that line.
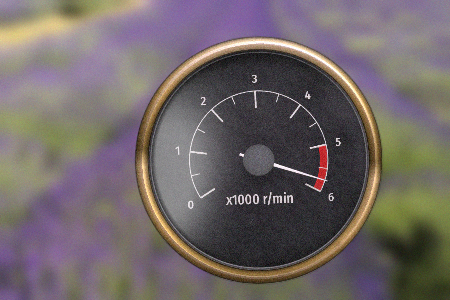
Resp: 5750 rpm
